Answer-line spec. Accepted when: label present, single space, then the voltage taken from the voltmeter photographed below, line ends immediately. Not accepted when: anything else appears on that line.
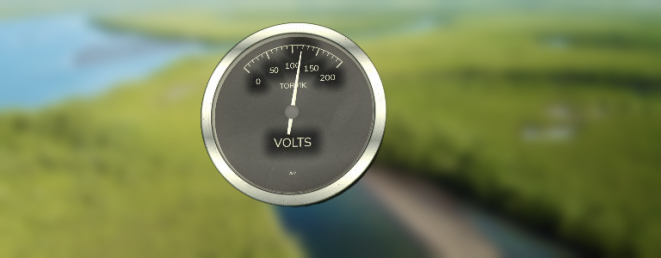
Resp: 120 V
